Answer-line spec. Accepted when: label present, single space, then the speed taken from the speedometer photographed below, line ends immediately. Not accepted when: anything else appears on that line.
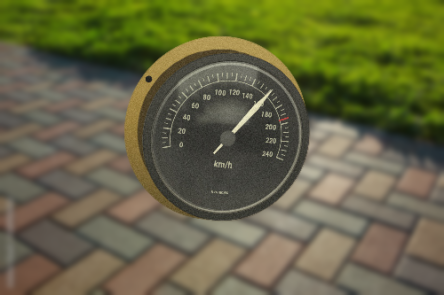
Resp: 160 km/h
